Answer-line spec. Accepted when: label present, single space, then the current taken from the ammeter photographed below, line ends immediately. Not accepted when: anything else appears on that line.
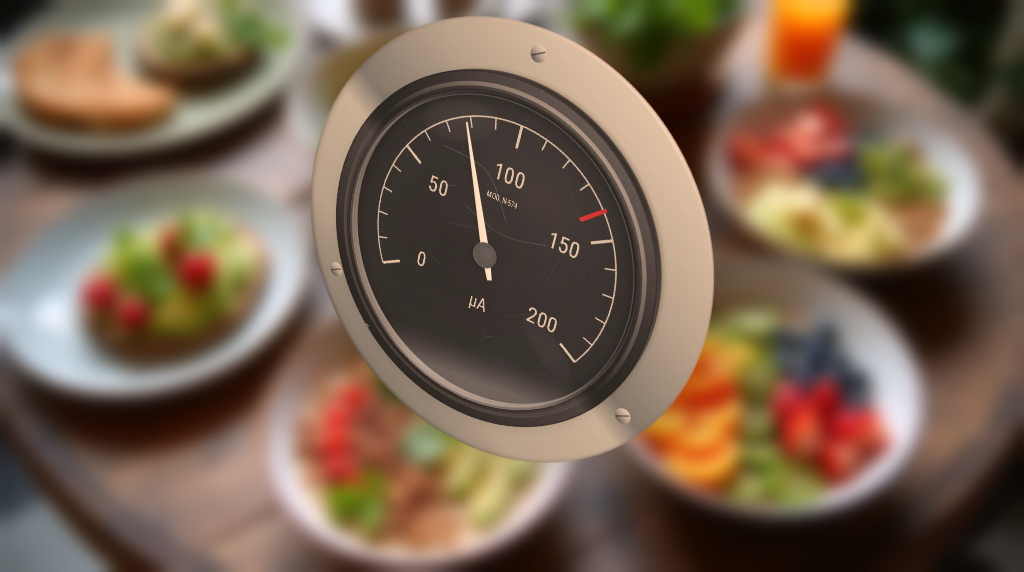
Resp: 80 µA
